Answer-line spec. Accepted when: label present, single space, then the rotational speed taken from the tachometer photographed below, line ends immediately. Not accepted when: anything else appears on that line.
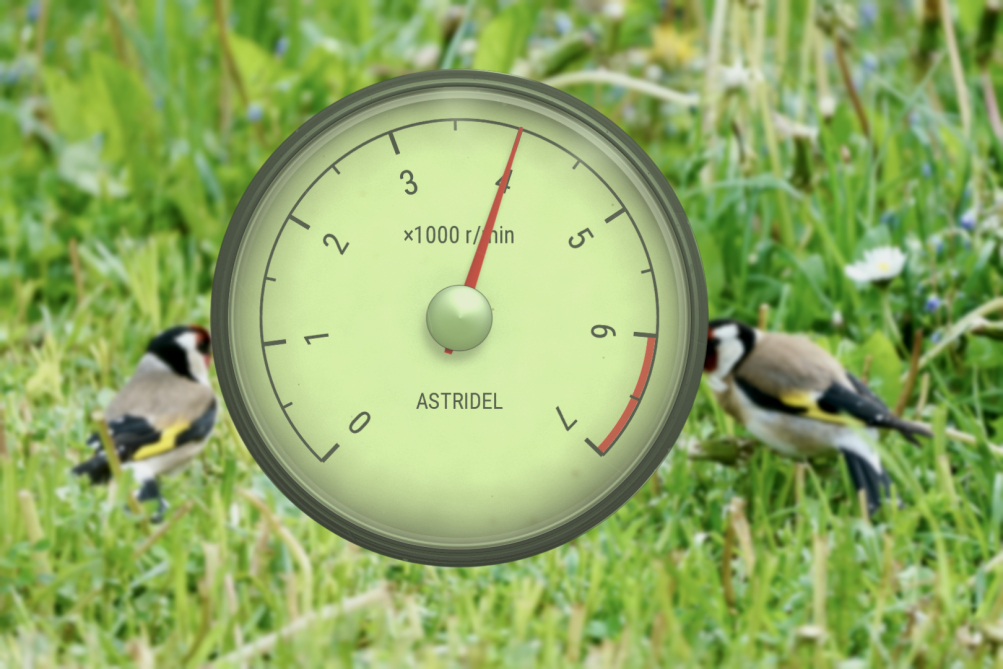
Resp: 4000 rpm
